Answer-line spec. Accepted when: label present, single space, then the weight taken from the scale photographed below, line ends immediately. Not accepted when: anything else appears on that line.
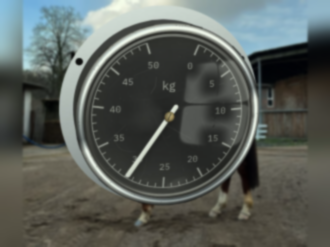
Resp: 30 kg
